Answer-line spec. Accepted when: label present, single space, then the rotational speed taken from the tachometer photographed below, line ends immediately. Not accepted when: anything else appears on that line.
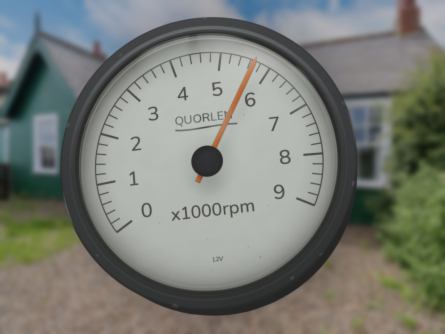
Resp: 5700 rpm
